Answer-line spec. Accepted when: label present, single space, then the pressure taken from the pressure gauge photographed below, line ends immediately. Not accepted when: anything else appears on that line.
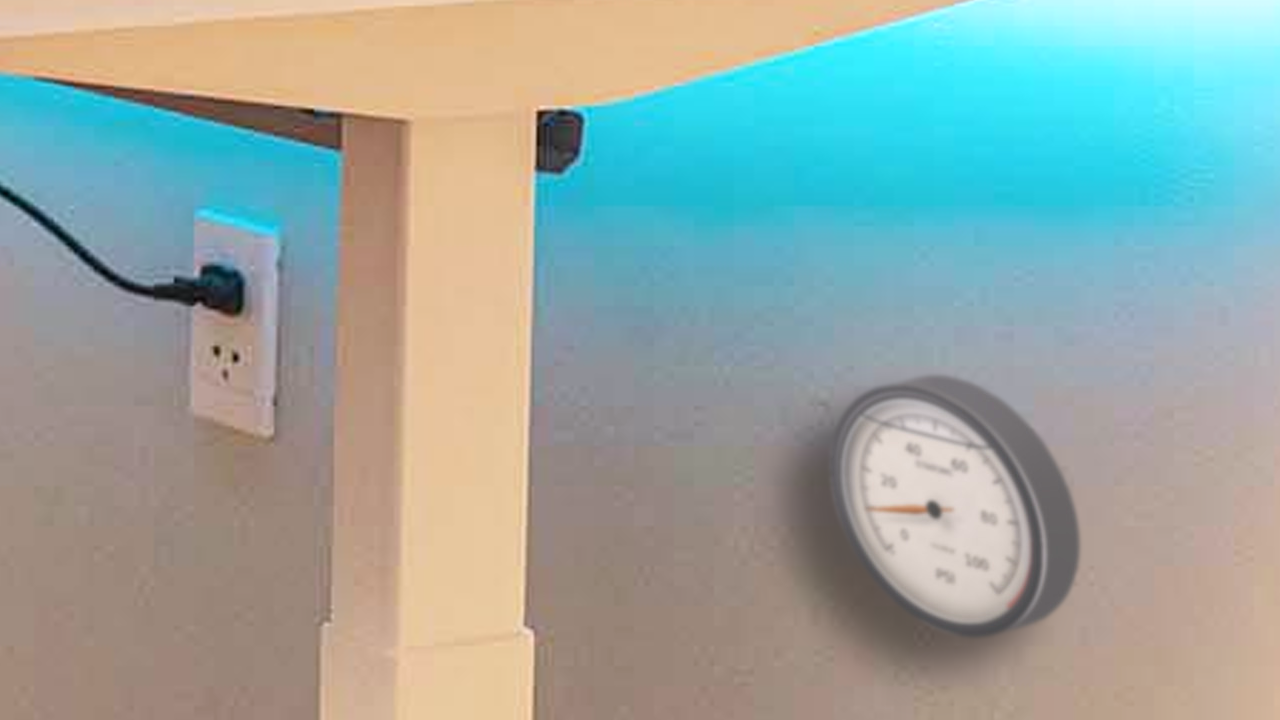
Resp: 10 psi
